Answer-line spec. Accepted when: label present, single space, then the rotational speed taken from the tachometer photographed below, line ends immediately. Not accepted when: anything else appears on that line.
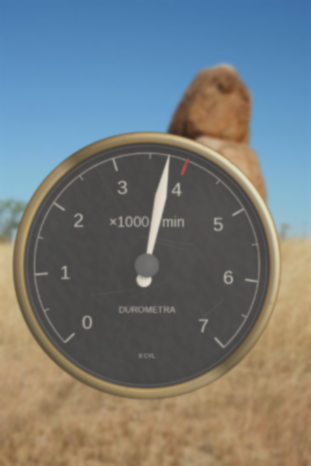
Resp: 3750 rpm
